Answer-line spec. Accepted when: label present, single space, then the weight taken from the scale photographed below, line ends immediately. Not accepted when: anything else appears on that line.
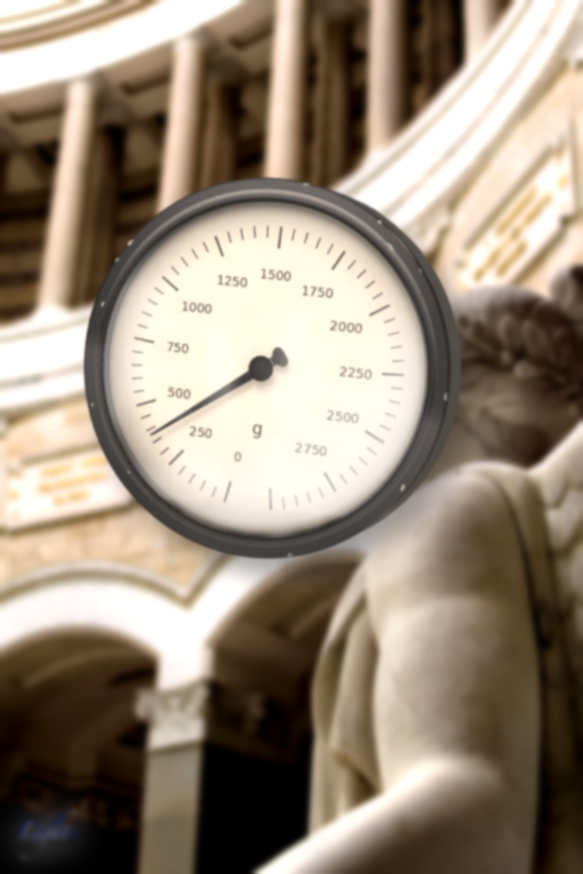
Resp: 375 g
